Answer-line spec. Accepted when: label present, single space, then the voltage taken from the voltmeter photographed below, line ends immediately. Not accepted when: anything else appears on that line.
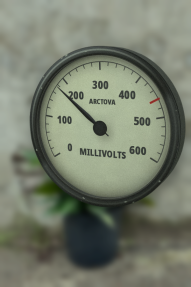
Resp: 180 mV
